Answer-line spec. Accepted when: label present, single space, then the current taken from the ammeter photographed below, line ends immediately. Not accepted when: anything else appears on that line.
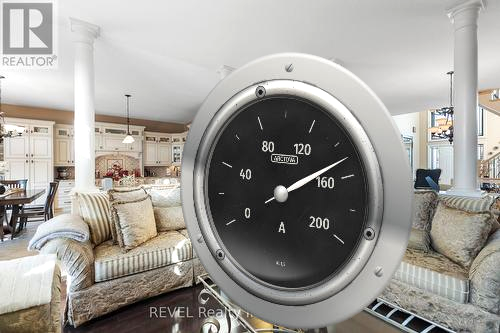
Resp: 150 A
